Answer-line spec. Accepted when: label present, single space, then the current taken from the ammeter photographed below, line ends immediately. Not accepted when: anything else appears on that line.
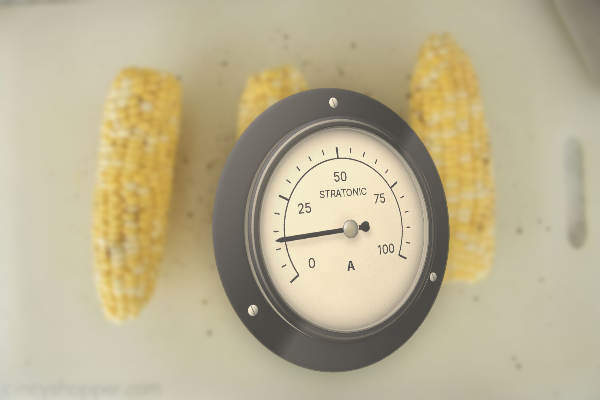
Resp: 12.5 A
